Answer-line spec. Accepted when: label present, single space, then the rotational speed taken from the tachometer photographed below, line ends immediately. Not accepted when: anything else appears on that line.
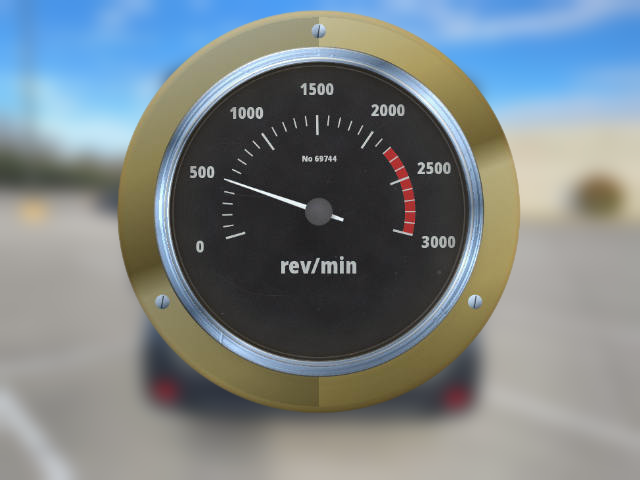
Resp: 500 rpm
